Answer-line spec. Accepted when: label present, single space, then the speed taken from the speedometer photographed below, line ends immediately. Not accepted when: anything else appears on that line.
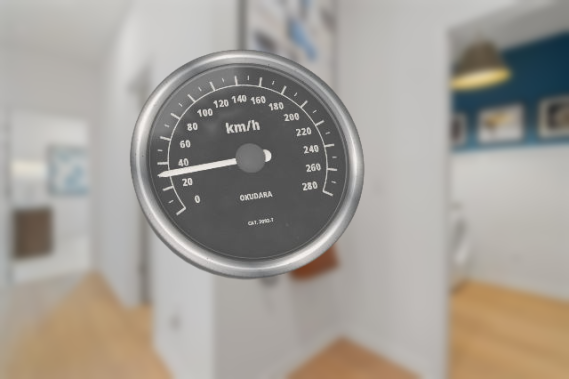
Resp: 30 km/h
